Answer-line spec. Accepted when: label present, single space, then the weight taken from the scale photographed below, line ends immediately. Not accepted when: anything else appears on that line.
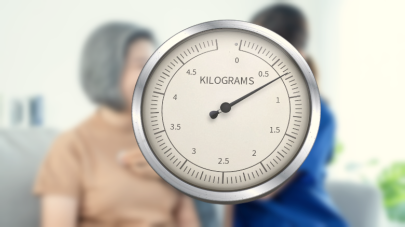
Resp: 0.7 kg
